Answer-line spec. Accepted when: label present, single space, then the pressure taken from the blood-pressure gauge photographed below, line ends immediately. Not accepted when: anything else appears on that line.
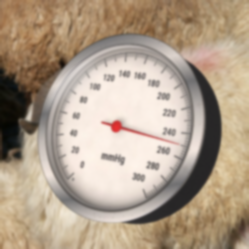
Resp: 250 mmHg
